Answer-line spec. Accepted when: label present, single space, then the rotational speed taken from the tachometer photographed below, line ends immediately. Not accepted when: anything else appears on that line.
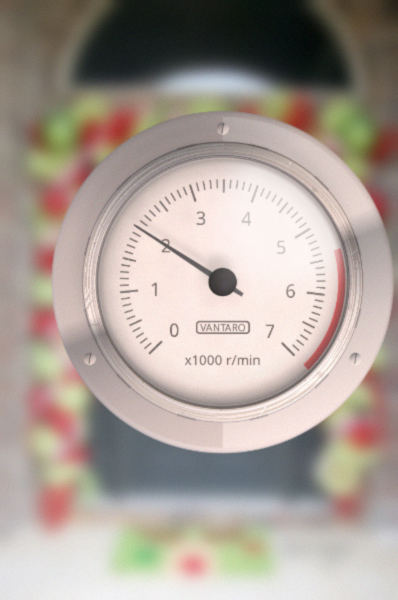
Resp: 2000 rpm
